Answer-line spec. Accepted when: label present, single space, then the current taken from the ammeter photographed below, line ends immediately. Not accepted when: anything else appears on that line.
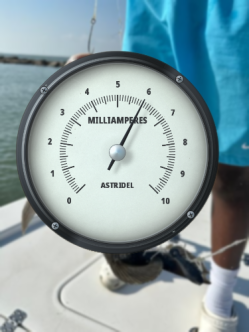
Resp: 6 mA
